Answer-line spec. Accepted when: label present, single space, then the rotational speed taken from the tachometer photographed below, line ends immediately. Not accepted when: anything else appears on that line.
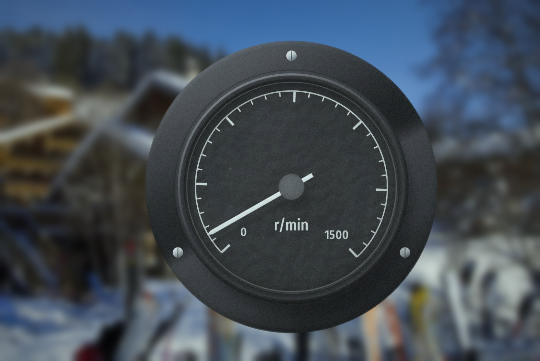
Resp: 75 rpm
